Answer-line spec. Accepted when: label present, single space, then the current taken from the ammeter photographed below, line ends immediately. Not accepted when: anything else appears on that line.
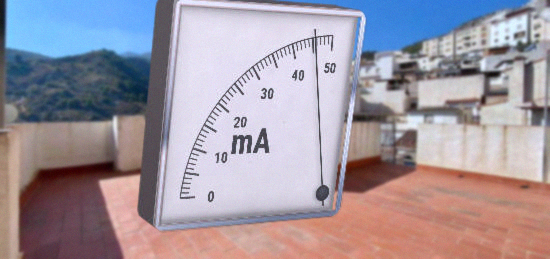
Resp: 45 mA
